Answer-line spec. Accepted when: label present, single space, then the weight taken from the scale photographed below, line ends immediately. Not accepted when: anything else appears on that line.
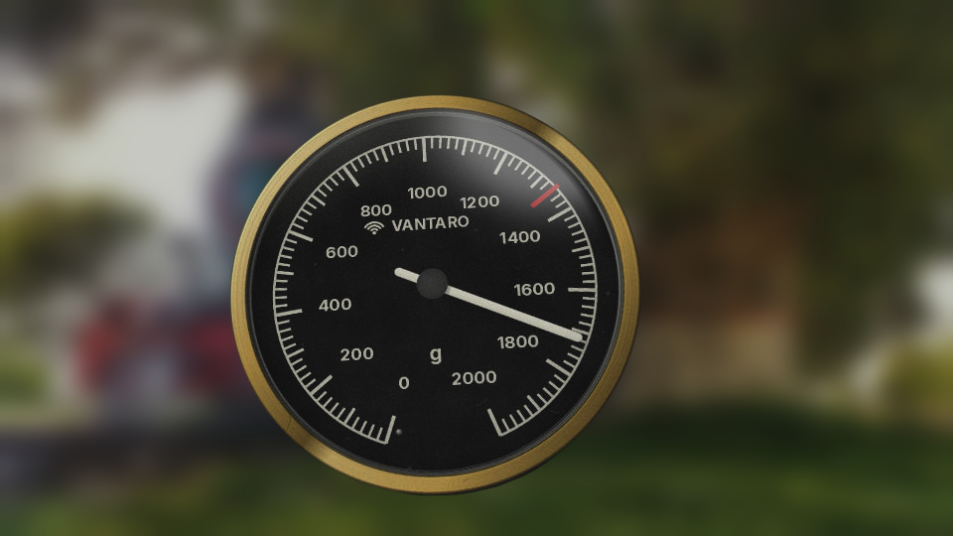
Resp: 1720 g
